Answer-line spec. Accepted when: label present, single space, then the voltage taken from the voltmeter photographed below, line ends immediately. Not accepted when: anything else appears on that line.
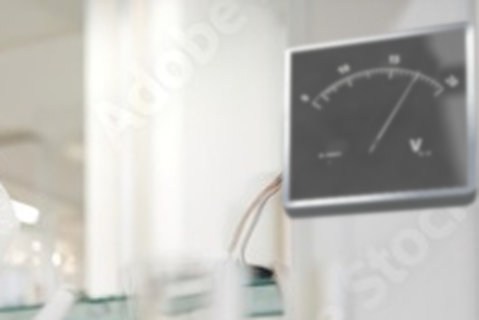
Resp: 17.5 V
